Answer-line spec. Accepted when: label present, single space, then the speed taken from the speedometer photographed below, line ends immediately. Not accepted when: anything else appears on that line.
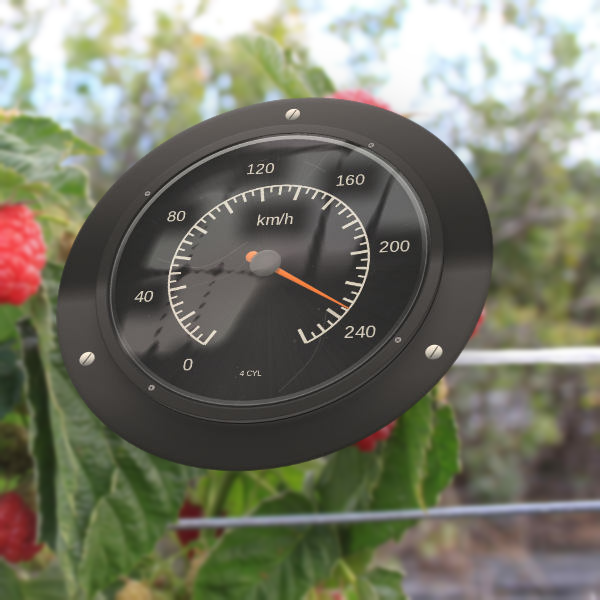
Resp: 235 km/h
